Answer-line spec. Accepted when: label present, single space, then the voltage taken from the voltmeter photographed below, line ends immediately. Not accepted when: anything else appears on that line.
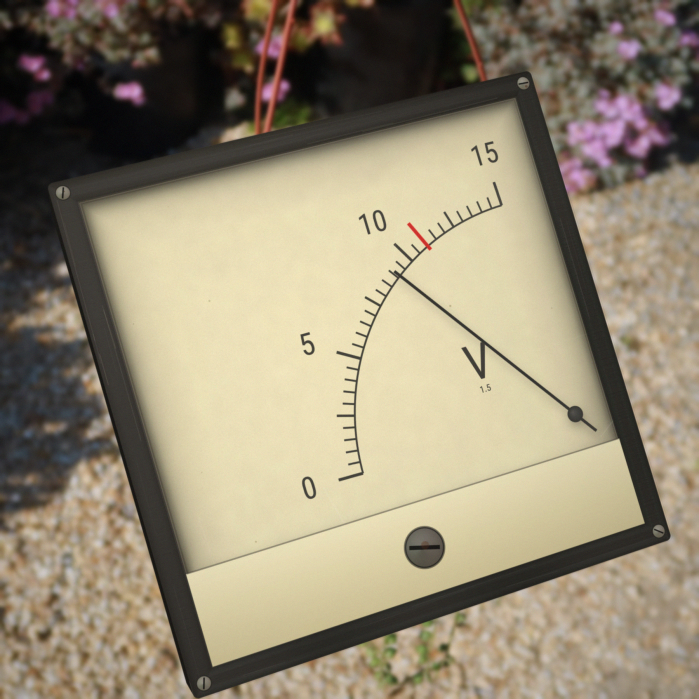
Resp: 9 V
